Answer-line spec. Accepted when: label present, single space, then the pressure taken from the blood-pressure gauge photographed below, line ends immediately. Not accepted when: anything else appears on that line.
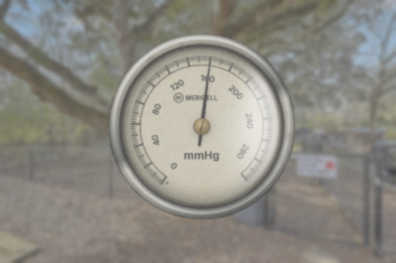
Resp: 160 mmHg
